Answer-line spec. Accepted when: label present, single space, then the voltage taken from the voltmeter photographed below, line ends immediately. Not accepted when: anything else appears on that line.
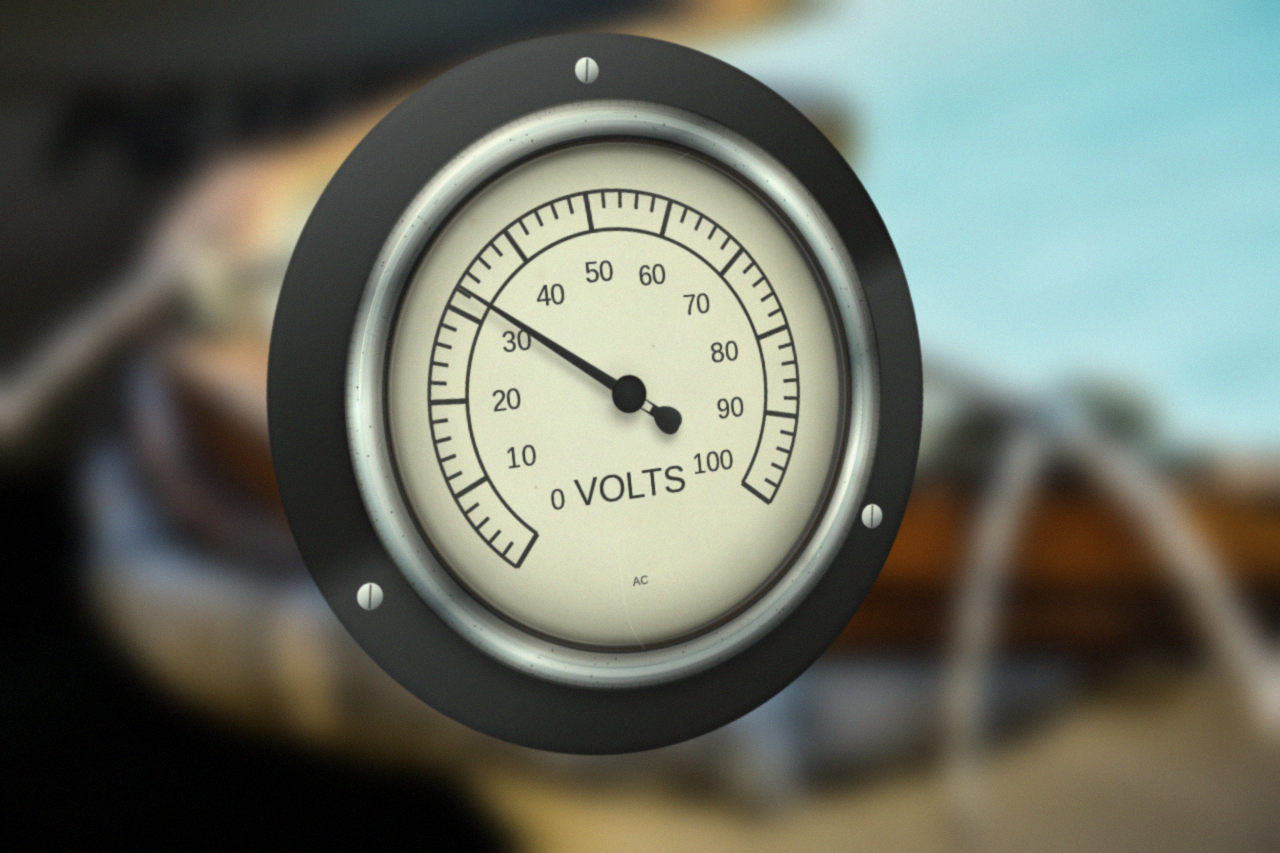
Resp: 32 V
